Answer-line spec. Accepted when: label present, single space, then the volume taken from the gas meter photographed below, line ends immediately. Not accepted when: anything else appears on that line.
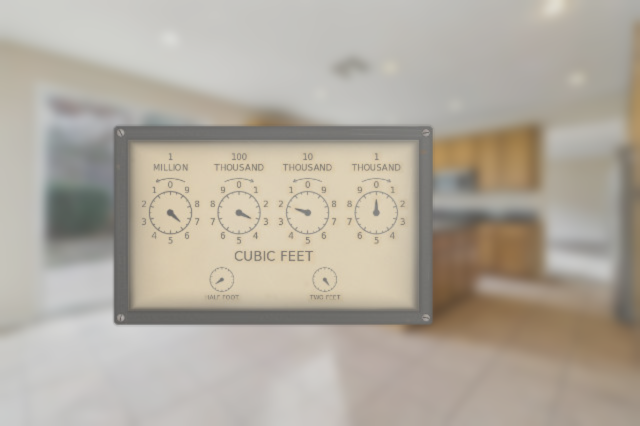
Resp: 632000 ft³
